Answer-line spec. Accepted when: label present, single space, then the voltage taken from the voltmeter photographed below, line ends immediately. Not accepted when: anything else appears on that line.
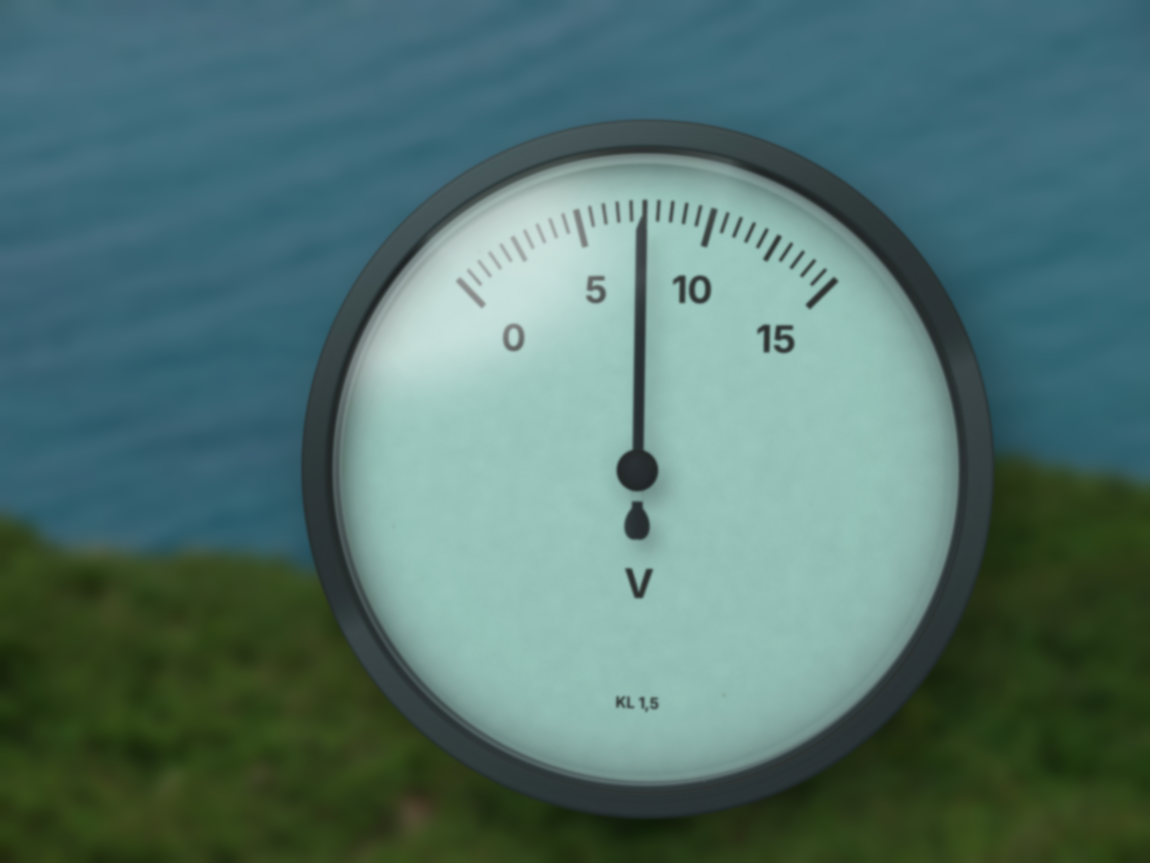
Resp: 7.5 V
